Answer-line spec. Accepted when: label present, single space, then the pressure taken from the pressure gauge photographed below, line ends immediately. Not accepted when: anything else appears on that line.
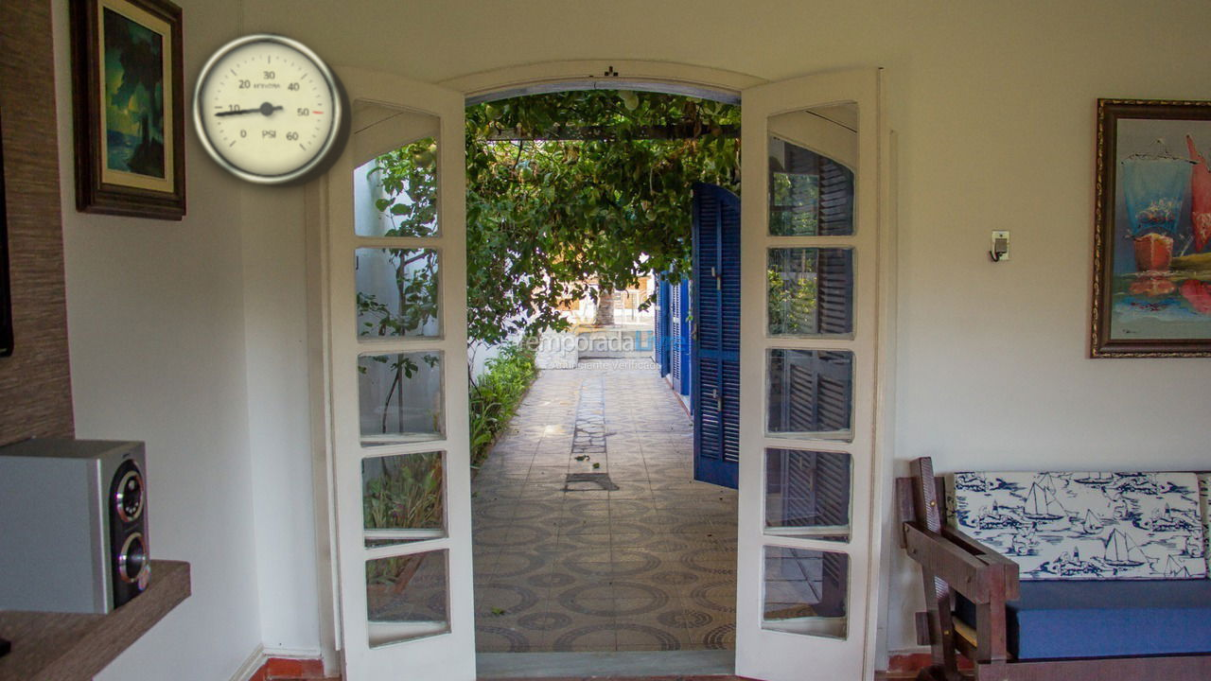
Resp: 8 psi
